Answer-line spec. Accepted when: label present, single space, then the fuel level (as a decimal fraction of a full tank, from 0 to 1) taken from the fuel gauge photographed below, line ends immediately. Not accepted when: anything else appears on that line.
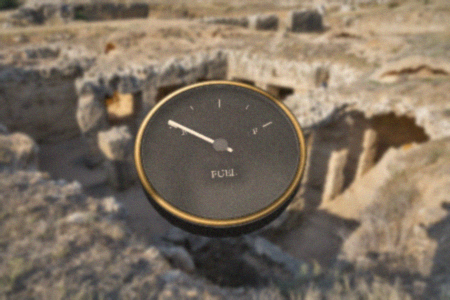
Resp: 0
